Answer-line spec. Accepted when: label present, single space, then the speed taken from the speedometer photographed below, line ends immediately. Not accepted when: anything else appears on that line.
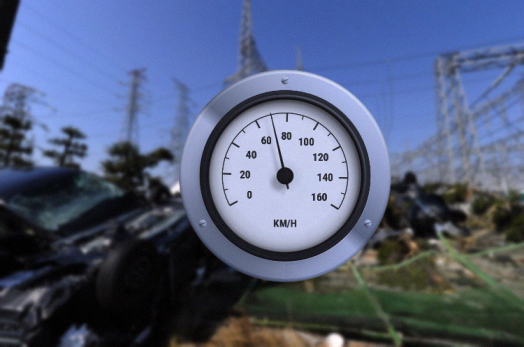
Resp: 70 km/h
